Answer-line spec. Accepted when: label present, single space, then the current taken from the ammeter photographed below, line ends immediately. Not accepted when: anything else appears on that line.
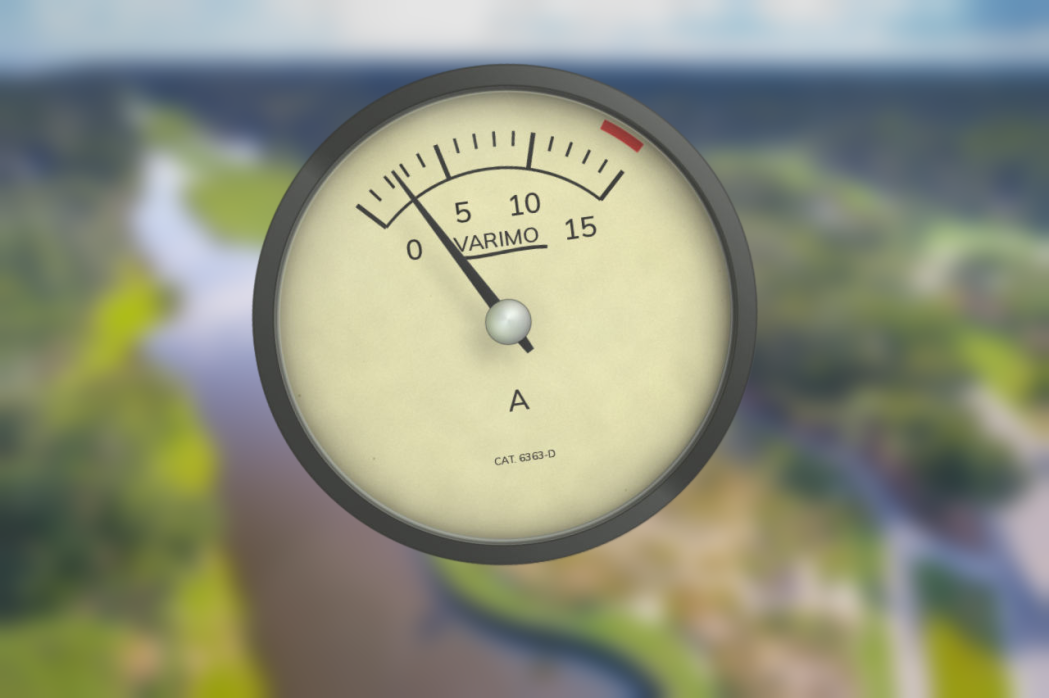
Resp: 2.5 A
